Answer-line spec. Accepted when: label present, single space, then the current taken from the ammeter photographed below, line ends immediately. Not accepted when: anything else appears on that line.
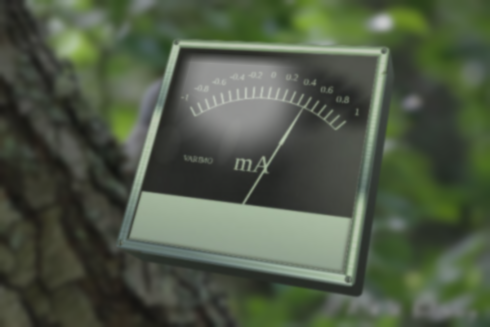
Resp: 0.5 mA
